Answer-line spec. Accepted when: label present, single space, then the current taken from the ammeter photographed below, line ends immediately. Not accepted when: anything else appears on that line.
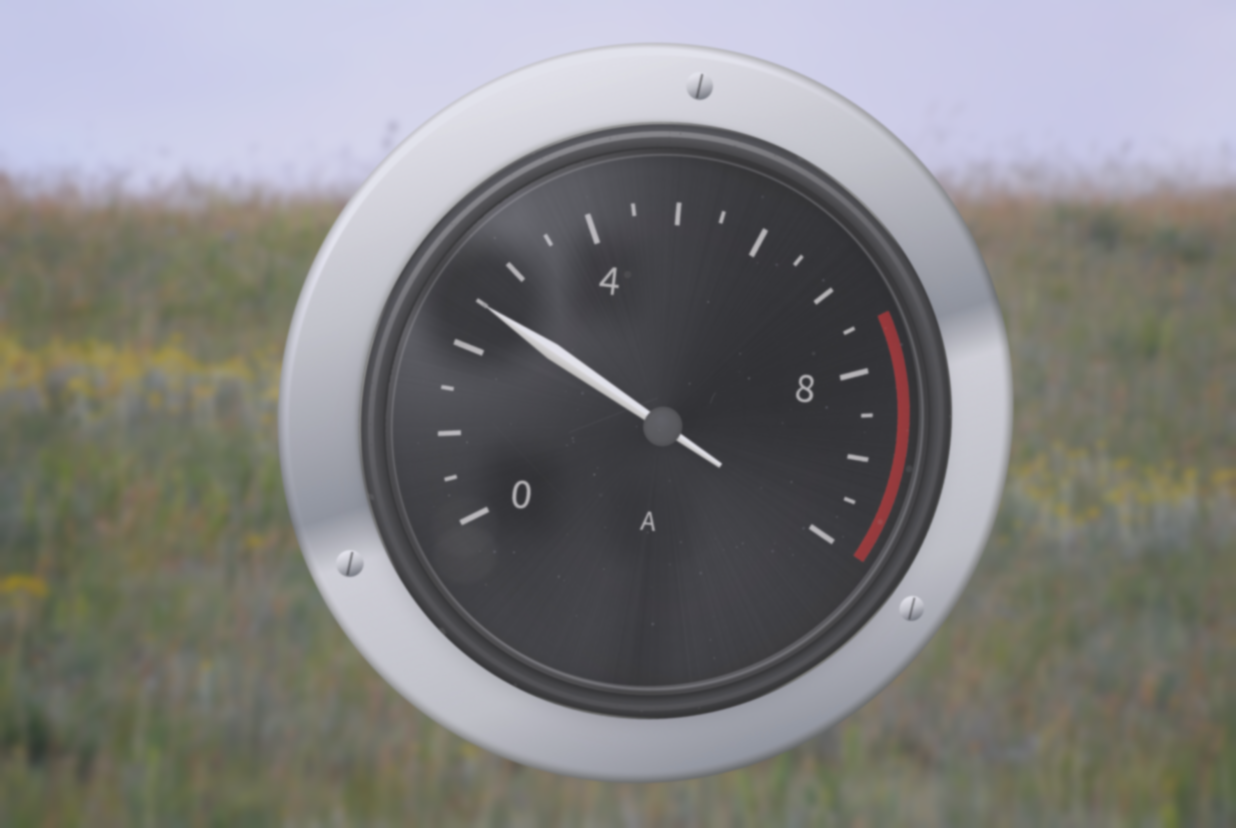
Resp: 2.5 A
